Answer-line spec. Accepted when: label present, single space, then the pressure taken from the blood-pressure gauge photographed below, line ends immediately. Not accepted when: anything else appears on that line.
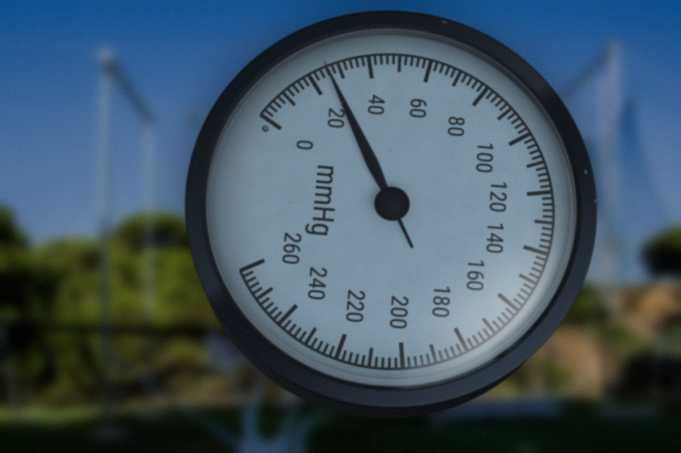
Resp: 26 mmHg
